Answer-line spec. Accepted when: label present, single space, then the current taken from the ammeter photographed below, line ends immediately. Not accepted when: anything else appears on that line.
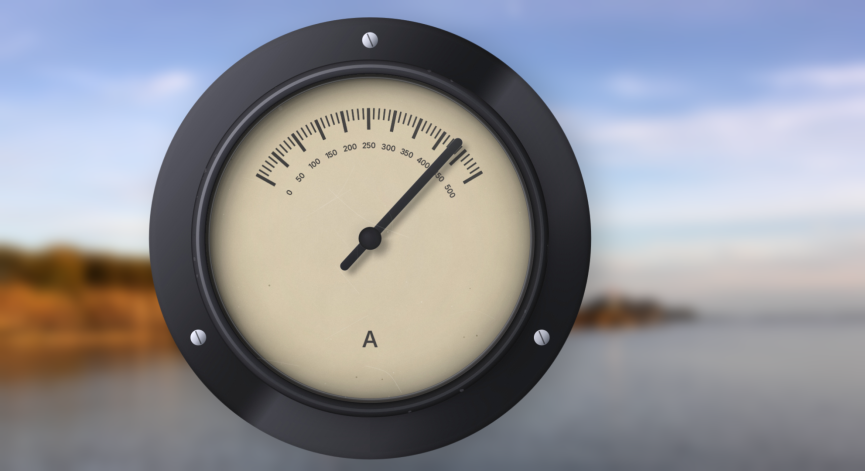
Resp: 430 A
